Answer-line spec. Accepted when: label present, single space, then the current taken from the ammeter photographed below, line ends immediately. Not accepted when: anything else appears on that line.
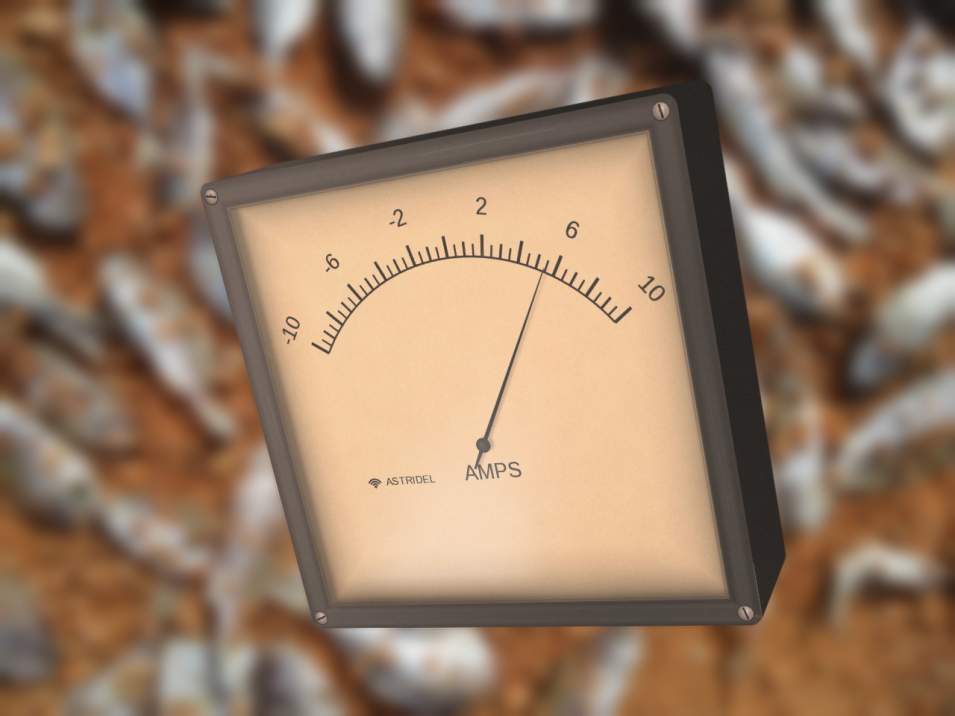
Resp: 5.5 A
